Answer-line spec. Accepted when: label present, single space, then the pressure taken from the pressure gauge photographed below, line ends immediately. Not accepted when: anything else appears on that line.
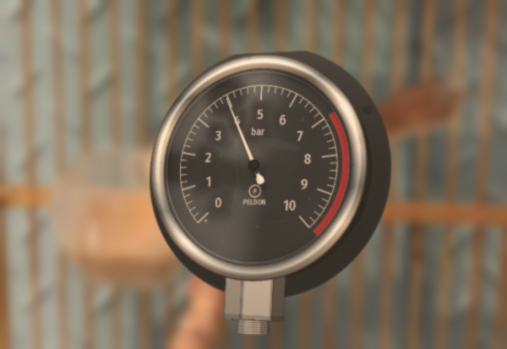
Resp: 4 bar
